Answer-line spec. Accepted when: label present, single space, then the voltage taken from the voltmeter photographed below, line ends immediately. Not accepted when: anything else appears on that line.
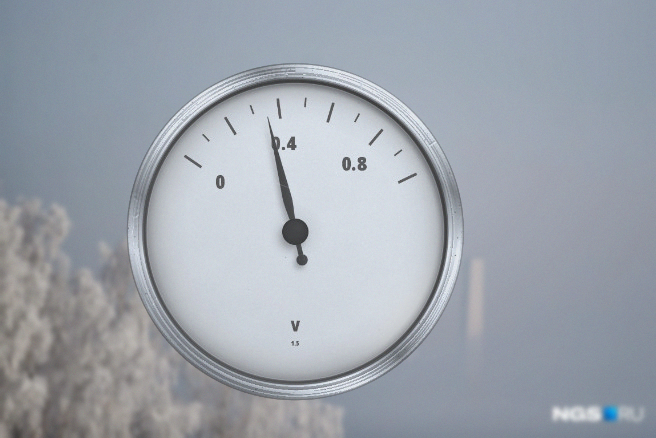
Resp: 0.35 V
